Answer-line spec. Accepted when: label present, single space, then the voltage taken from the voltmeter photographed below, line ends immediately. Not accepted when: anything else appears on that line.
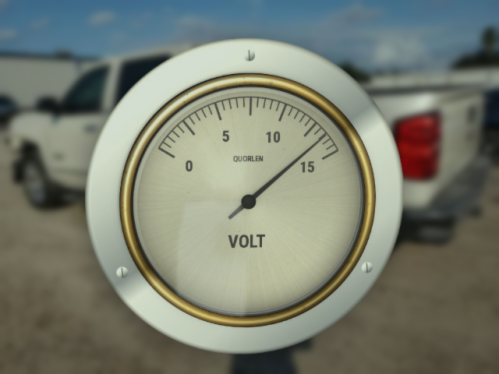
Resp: 13.5 V
